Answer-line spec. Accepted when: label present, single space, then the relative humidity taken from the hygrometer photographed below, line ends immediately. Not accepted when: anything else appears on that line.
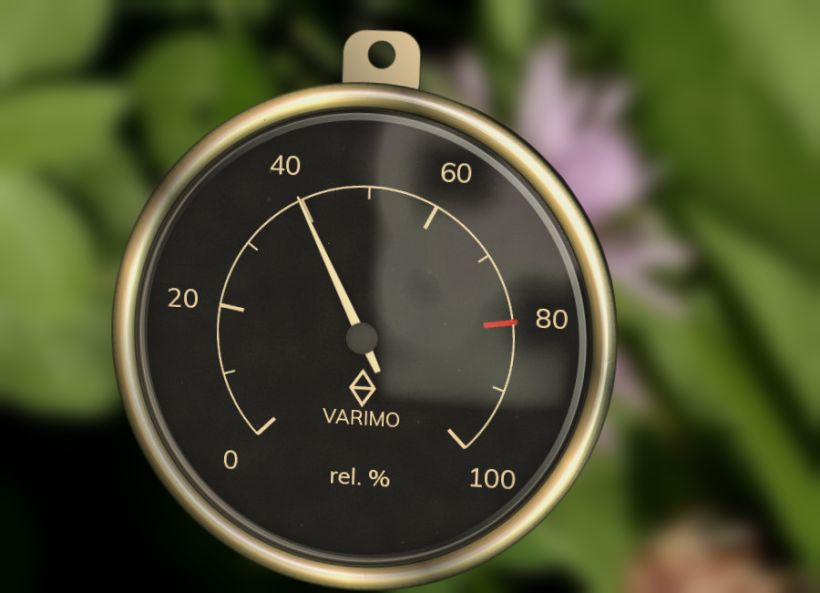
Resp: 40 %
